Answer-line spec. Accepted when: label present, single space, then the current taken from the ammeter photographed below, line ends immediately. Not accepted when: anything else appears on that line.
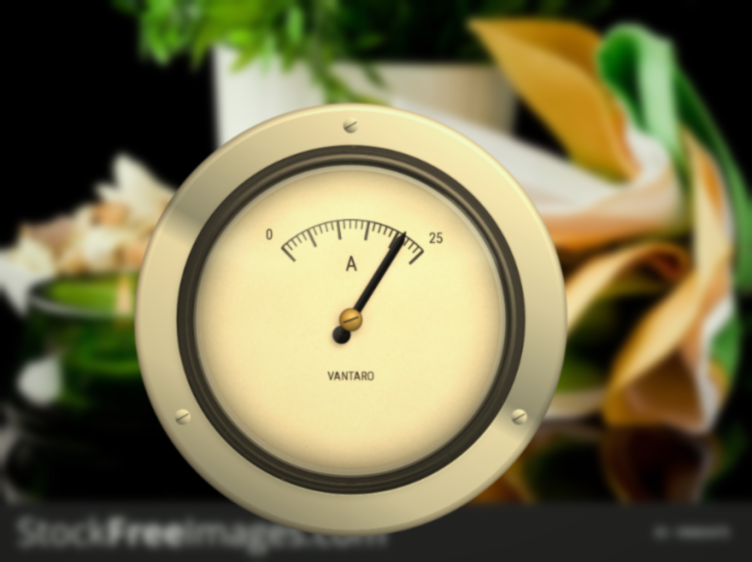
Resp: 21 A
